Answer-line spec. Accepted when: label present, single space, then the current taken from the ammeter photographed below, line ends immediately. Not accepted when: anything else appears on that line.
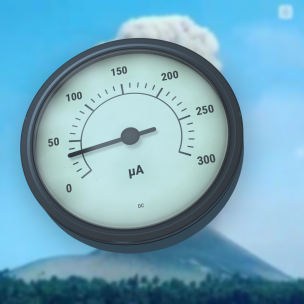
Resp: 30 µA
